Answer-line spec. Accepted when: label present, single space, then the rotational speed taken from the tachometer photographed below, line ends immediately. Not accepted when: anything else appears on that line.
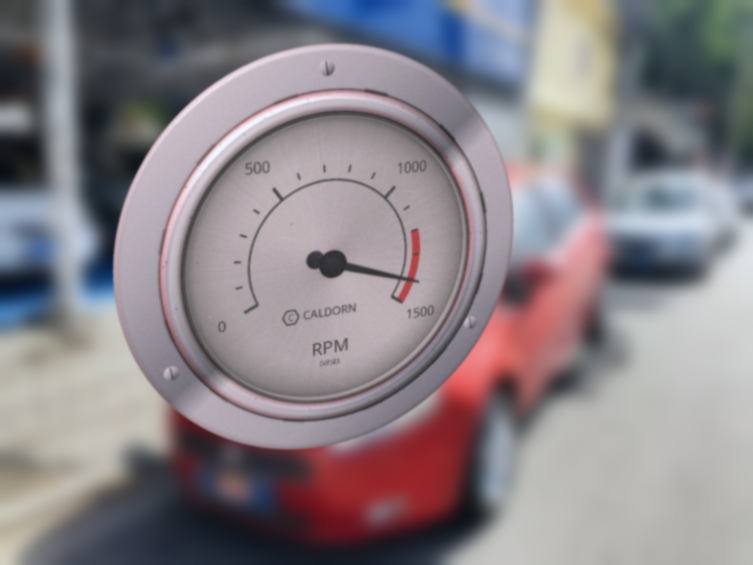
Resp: 1400 rpm
